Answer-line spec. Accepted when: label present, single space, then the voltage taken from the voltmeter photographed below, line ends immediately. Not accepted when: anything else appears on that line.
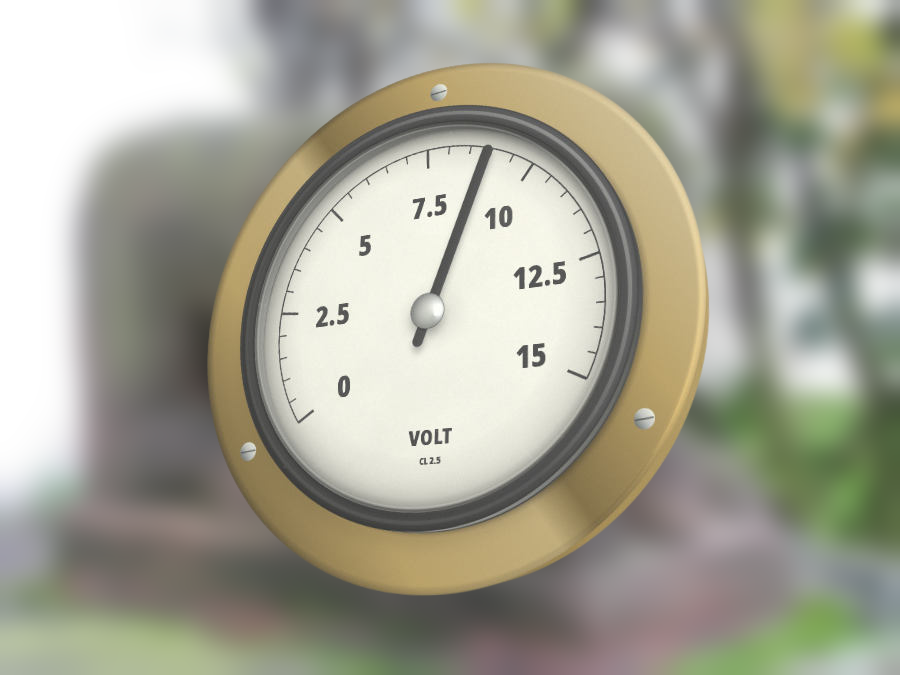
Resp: 9 V
